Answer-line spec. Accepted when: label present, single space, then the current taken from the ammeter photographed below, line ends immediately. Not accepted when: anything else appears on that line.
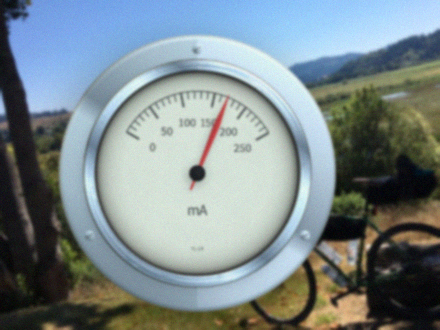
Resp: 170 mA
